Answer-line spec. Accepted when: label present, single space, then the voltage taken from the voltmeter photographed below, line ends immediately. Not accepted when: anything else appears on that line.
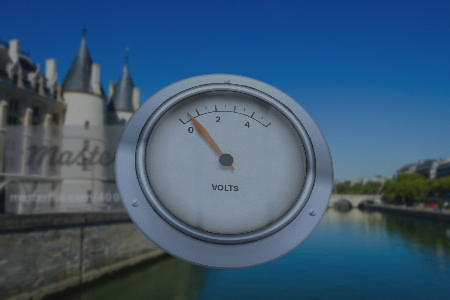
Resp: 0.5 V
